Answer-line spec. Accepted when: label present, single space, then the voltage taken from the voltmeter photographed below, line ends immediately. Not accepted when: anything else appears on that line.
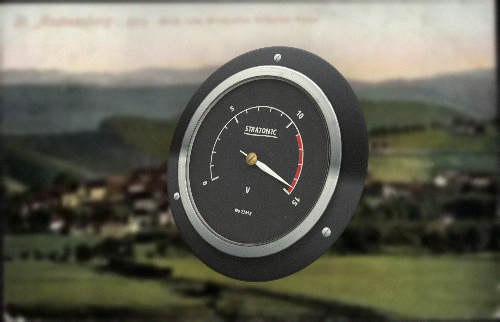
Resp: 14.5 V
